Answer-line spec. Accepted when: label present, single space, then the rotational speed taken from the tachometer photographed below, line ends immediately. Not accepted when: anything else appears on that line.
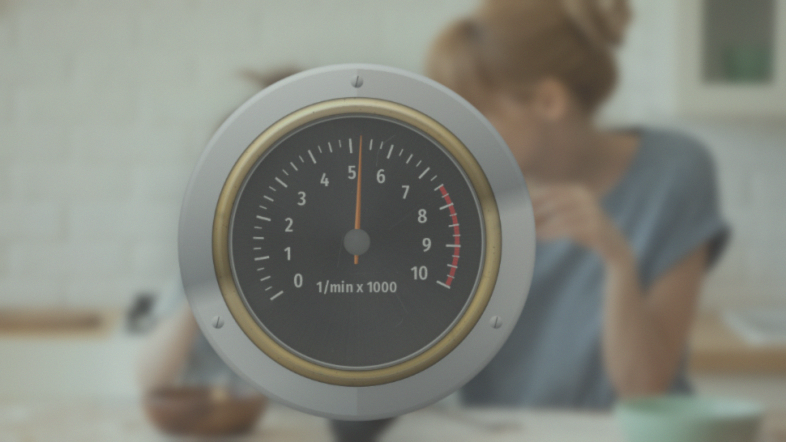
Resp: 5250 rpm
